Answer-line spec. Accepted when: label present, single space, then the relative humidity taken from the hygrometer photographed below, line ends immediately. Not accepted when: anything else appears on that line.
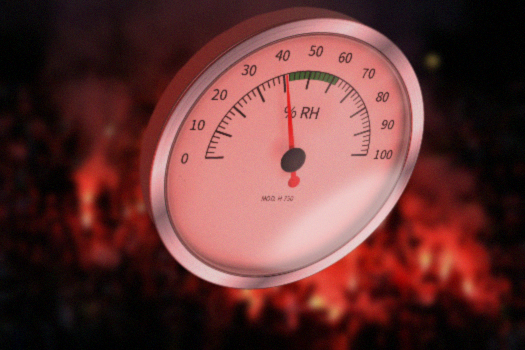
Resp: 40 %
